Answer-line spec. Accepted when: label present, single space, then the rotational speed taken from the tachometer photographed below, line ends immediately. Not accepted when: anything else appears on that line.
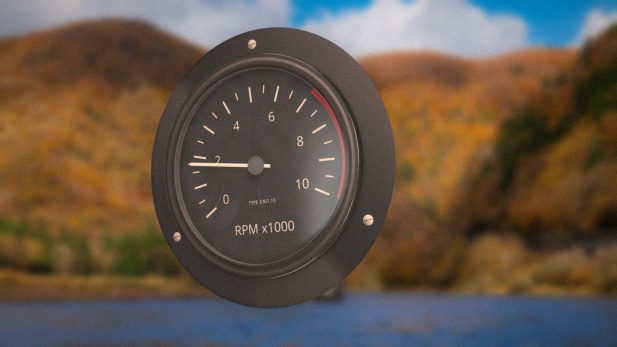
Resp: 1750 rpm
